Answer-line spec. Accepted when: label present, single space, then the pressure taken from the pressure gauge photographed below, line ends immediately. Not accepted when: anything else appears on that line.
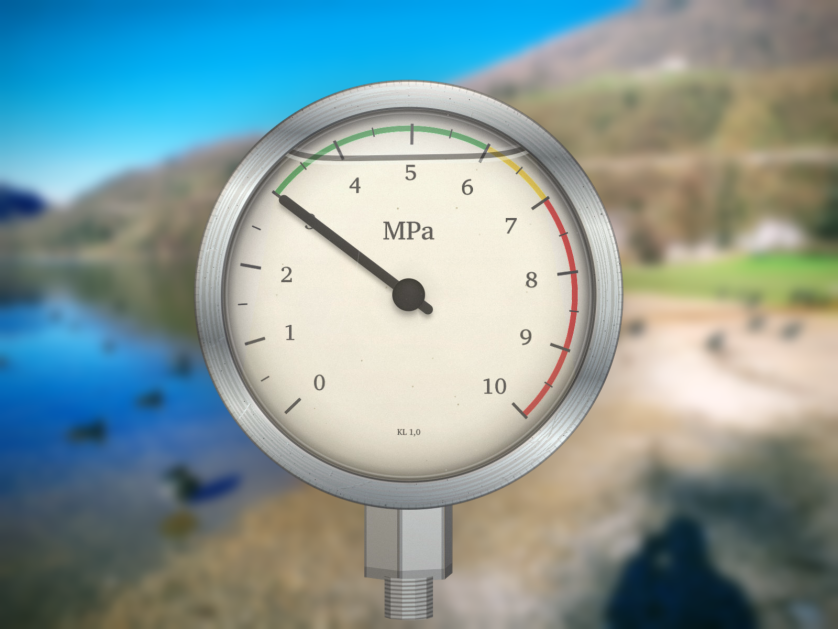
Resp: 3 MPa
